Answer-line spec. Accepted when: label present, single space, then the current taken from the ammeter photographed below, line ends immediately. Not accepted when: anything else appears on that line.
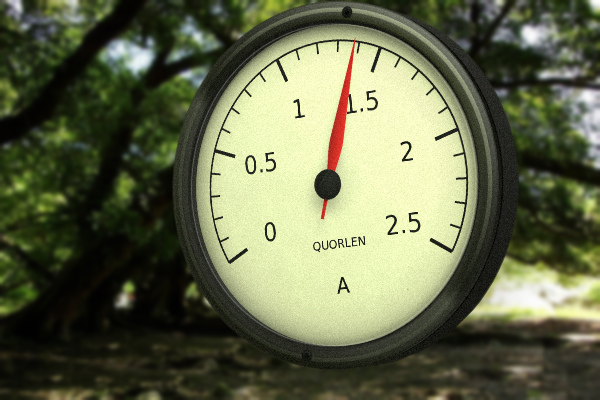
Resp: 1.4 A
